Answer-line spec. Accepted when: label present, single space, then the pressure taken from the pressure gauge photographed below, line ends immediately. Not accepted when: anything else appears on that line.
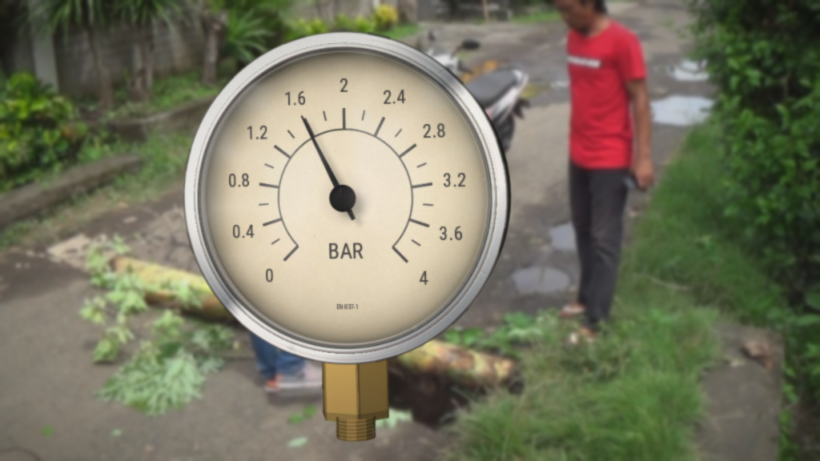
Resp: 1.6 bar
